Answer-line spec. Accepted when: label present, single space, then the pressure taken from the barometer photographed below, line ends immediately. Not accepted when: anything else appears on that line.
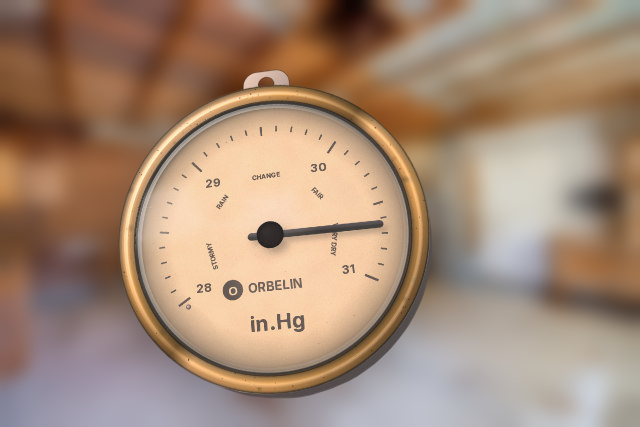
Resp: 30.65 inHg
